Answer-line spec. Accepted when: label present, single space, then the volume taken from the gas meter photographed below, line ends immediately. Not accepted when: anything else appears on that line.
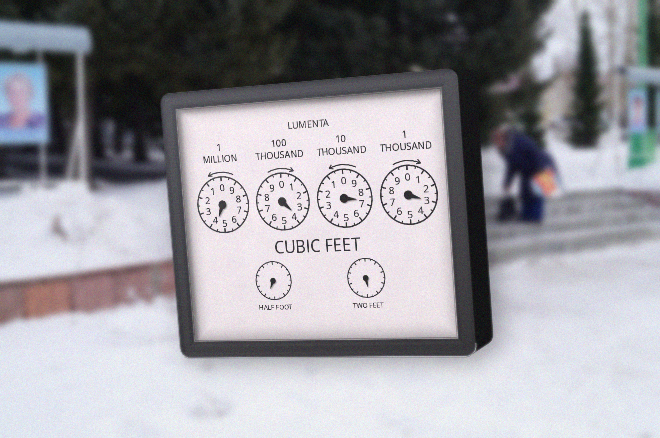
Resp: 437300 ft³
